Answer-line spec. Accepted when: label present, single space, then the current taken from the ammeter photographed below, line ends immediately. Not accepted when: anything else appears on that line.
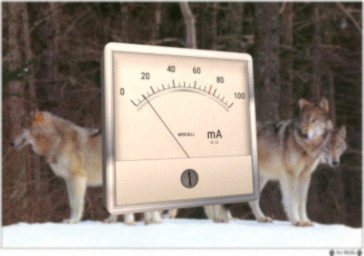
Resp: 10 mA
